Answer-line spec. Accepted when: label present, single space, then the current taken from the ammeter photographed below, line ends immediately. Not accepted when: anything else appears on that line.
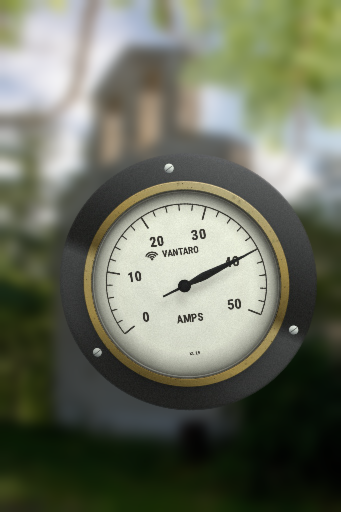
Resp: 40 A
